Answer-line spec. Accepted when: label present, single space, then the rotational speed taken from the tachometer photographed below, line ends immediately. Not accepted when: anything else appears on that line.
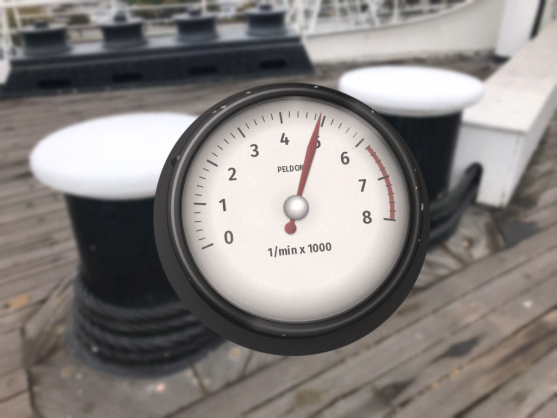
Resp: 4900 rpm
